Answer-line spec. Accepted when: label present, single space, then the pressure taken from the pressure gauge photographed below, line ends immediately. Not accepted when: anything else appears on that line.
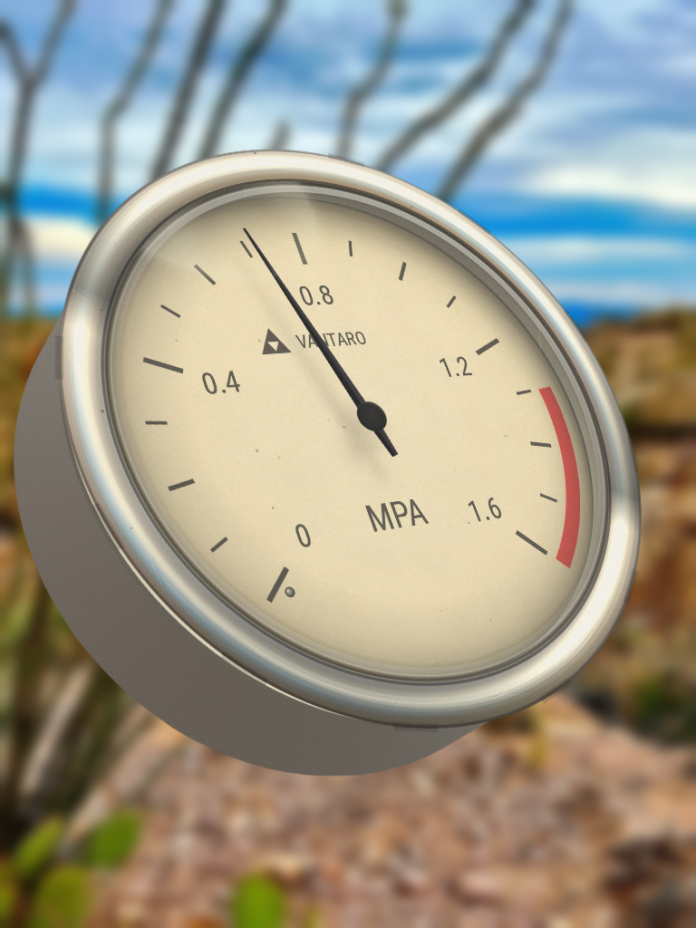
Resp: 0.7 MPa
